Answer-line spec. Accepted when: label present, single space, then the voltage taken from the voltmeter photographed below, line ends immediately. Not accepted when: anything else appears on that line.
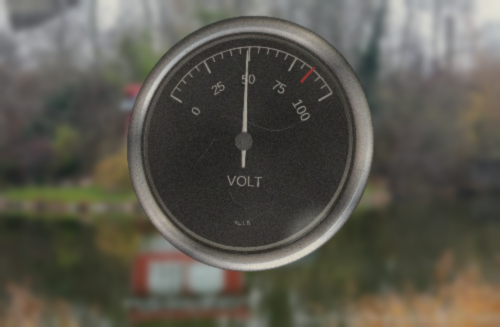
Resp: 50 V
